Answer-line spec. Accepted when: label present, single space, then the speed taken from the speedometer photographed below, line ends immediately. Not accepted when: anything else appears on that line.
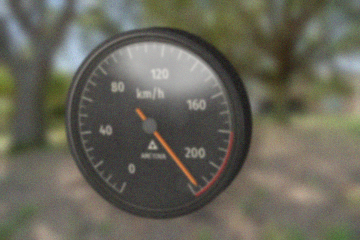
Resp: 215 km/h
